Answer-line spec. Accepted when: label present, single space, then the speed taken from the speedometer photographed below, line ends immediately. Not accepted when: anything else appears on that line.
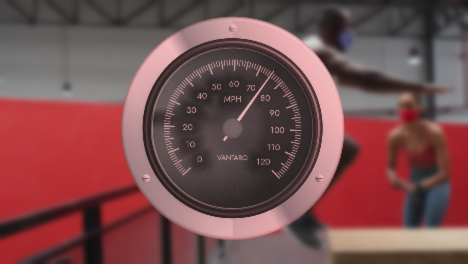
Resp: 75 mph
